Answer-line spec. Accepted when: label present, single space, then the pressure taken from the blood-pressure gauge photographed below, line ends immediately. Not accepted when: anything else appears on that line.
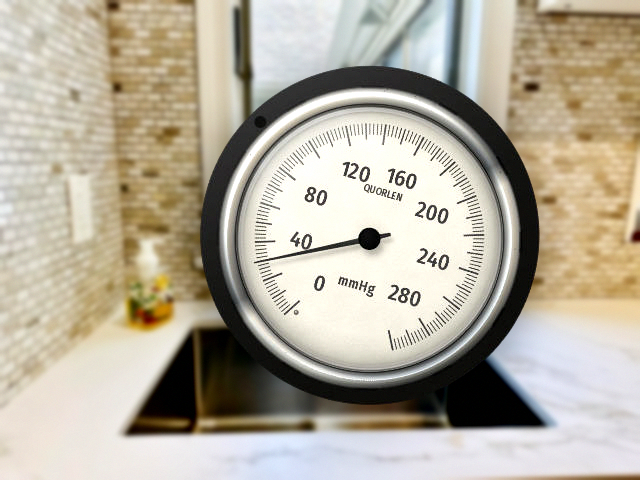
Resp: 30 mmHg
